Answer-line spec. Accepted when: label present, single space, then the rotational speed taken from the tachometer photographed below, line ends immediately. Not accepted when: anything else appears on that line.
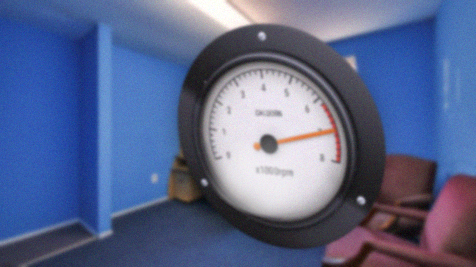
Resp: 7000 rpm
